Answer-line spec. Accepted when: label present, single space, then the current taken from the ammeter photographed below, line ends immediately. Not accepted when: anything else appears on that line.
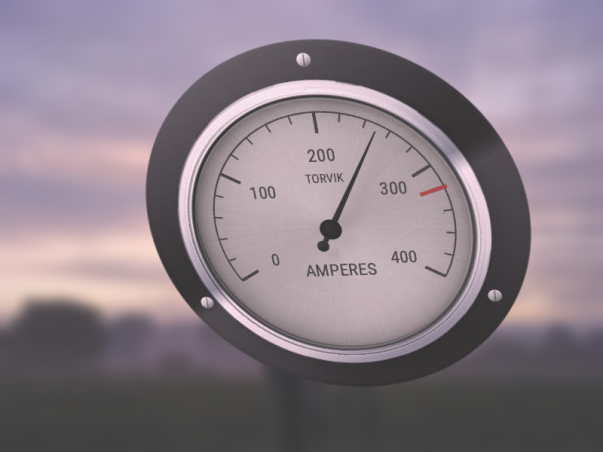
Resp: 250 A
